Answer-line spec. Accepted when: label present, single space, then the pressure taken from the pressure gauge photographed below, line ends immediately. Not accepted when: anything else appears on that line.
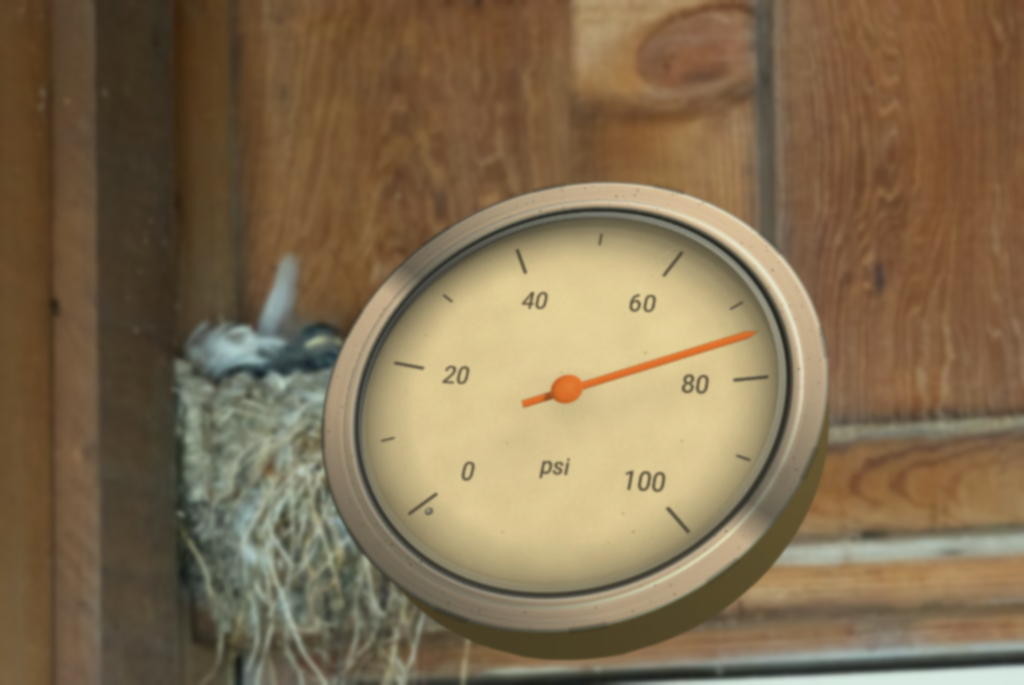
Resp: 75 psi
